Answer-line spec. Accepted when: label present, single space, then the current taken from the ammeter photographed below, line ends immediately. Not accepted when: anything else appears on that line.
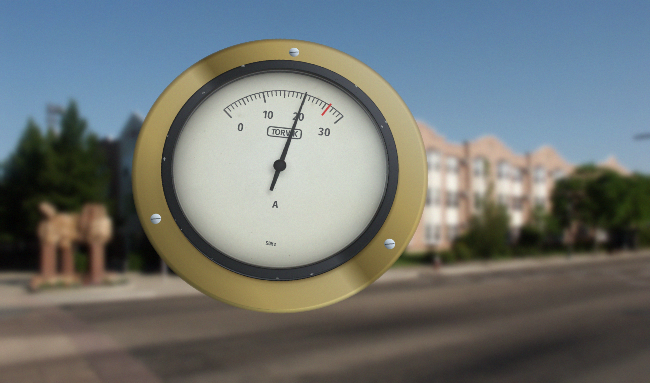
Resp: 20 A
